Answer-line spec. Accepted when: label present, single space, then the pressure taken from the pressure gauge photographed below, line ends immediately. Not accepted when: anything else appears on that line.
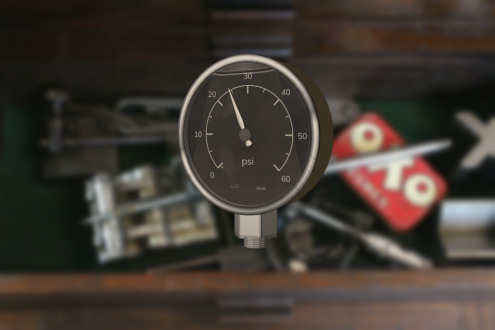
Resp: 25 psi
